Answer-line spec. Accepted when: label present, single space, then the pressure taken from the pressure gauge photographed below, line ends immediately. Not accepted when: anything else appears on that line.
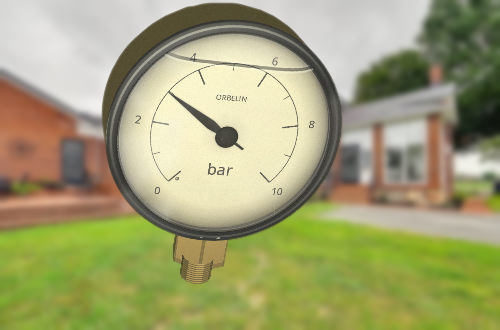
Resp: 3 bar
